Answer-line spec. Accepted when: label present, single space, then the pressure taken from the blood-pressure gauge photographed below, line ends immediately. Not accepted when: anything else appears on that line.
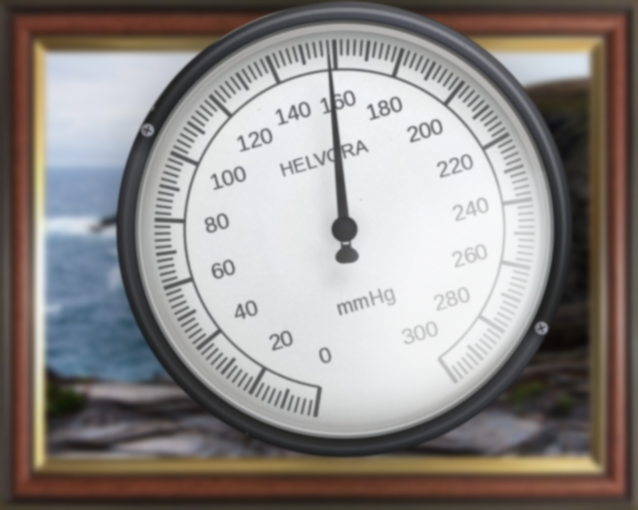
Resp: 158 mmHg
